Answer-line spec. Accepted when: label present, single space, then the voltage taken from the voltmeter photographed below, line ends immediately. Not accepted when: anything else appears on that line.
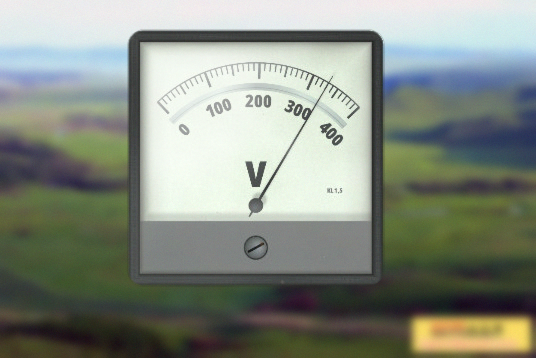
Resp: 330 V
